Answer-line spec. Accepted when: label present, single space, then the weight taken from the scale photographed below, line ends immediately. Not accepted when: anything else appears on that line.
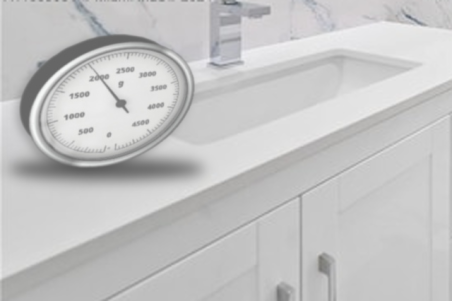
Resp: 2000 g
